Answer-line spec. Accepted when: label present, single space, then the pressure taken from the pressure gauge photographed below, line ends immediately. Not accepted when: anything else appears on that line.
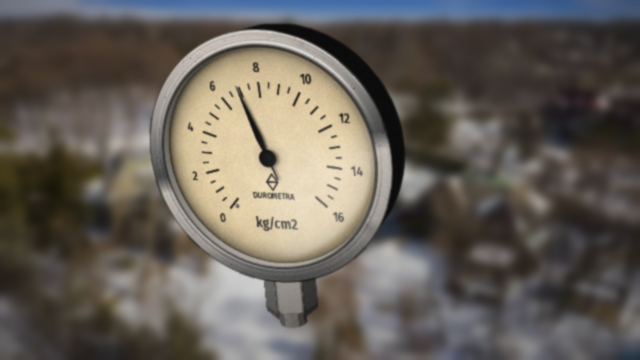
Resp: 7 kg/cm²
